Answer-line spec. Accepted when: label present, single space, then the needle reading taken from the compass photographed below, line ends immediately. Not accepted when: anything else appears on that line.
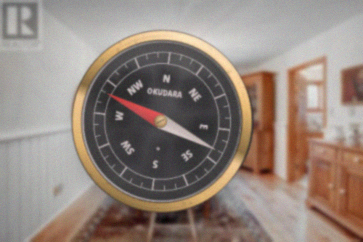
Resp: 290 °
